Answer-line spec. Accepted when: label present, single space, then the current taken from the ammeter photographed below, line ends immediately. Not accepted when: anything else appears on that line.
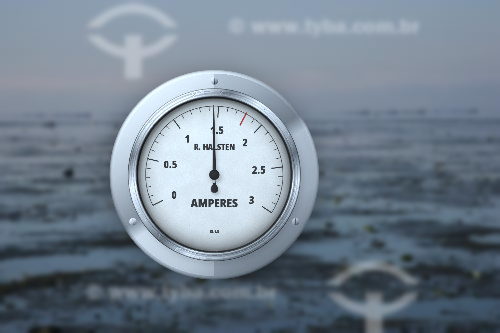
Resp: 1.45 A
